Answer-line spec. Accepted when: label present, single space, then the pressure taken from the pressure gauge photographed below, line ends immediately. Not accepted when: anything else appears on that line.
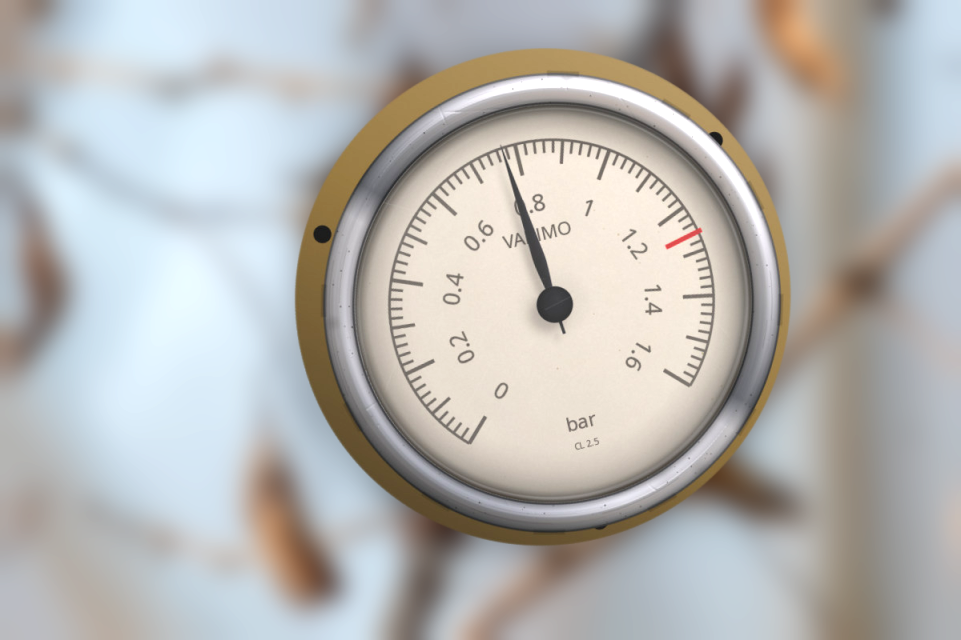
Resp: 0.77 bar
